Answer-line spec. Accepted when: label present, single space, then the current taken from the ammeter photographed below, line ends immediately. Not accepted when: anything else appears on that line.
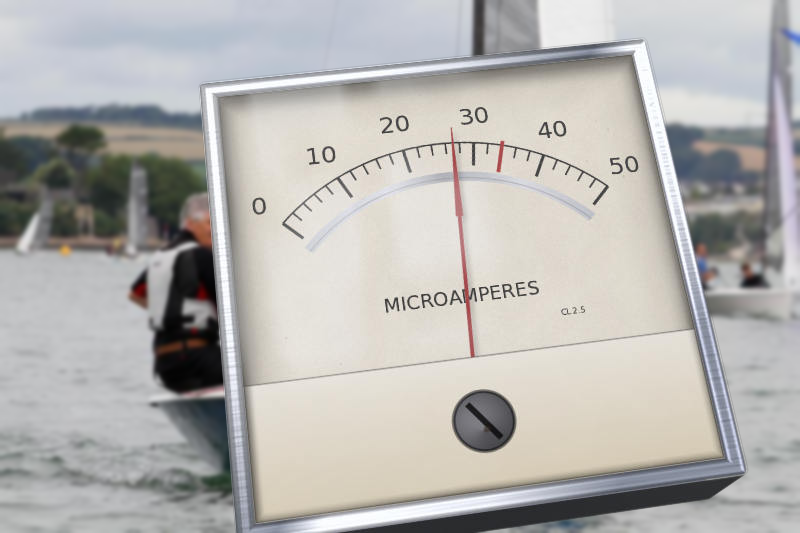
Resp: 27 µA
